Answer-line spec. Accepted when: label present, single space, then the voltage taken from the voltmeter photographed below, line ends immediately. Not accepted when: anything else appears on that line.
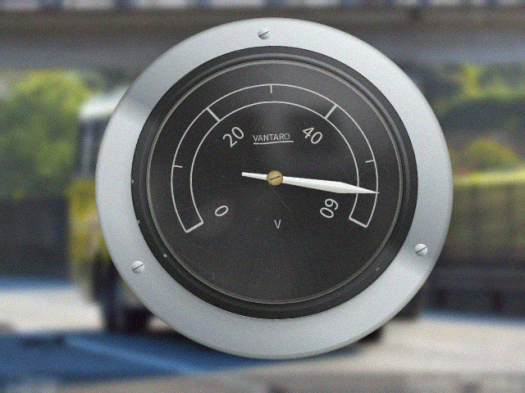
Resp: 55 V
